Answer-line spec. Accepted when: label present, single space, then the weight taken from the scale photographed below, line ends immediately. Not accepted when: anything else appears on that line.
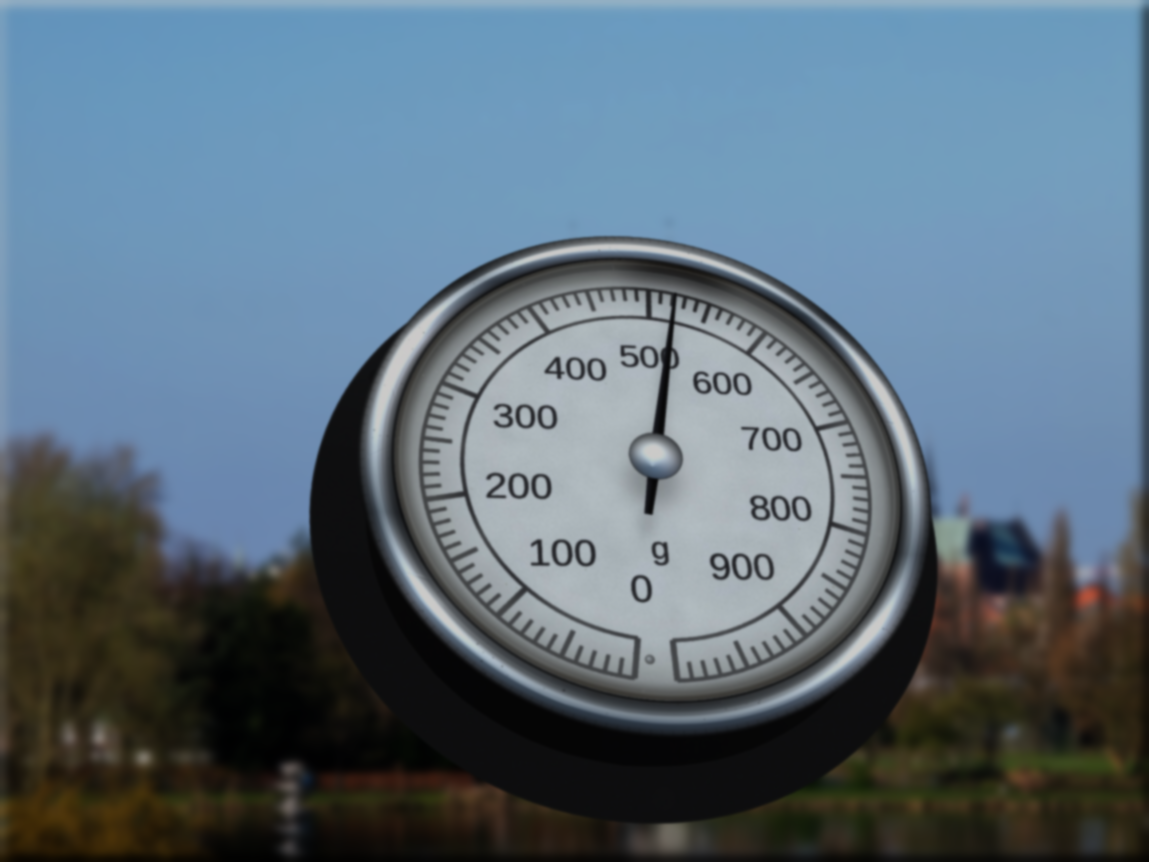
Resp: 520 g
